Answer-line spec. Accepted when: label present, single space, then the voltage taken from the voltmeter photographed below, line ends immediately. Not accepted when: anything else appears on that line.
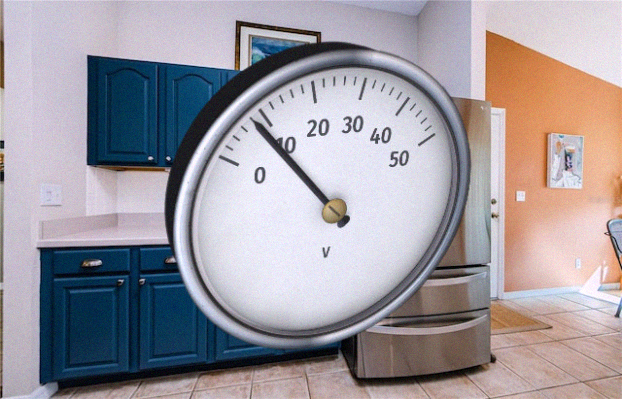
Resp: 8 V
